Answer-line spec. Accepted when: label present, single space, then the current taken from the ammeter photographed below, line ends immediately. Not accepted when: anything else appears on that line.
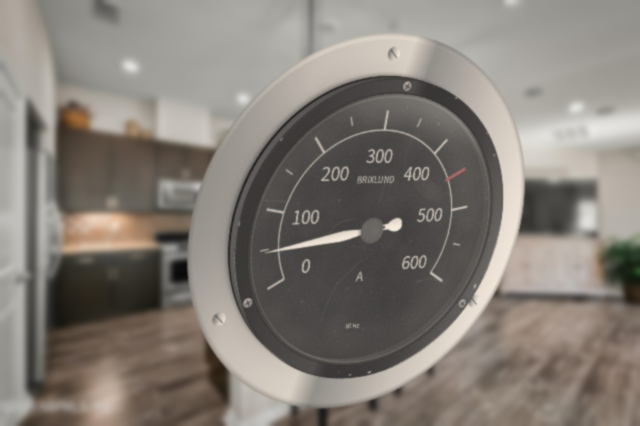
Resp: 50 A
